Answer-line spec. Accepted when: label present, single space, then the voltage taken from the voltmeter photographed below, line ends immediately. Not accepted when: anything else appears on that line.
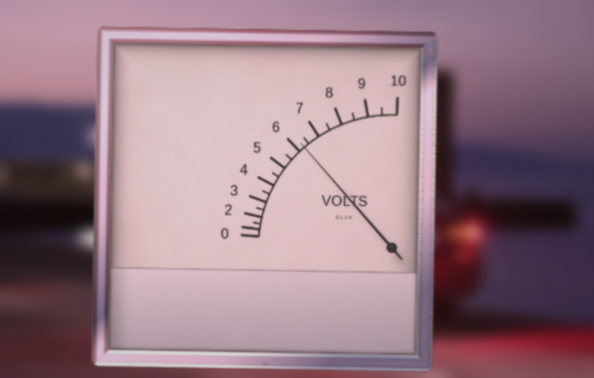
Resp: 6.25 V
